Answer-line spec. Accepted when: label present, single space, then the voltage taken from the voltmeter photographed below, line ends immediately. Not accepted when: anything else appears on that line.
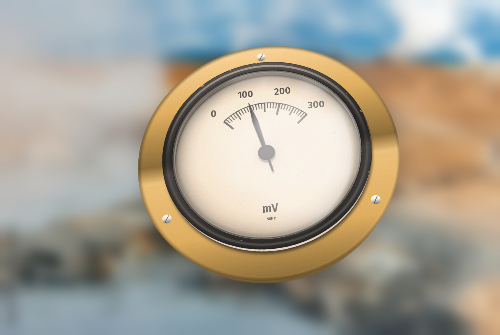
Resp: 100 mV
